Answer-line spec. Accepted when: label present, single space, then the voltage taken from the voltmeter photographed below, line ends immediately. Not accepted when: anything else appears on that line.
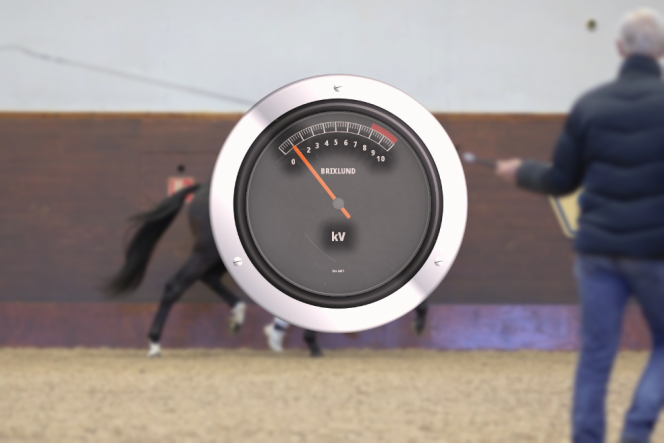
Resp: 1 kV
